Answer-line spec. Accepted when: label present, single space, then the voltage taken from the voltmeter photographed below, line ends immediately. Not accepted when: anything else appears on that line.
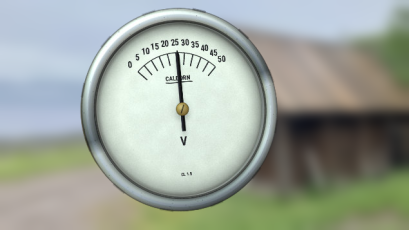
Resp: 25 V
